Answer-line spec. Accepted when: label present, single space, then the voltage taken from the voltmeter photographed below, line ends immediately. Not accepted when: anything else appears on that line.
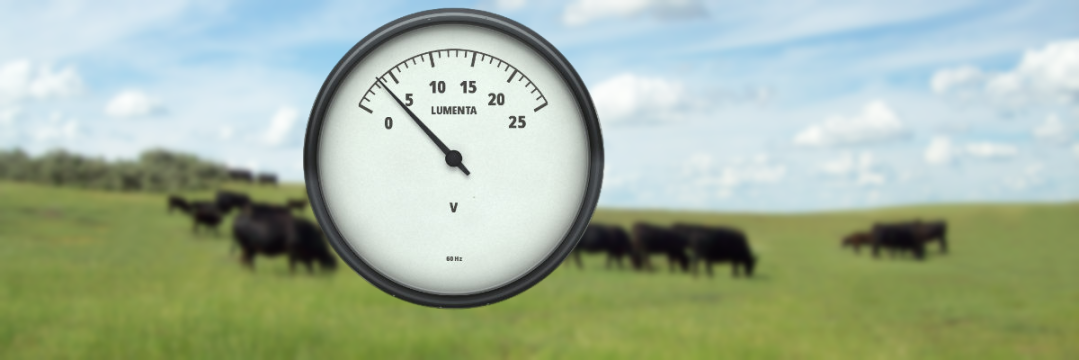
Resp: 3.5 V
